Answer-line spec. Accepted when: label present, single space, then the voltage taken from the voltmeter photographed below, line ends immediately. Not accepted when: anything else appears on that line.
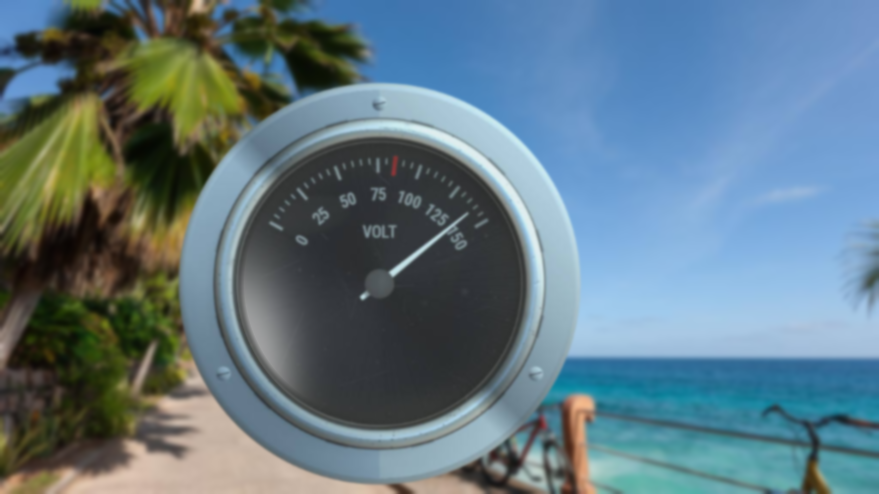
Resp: 140 V
